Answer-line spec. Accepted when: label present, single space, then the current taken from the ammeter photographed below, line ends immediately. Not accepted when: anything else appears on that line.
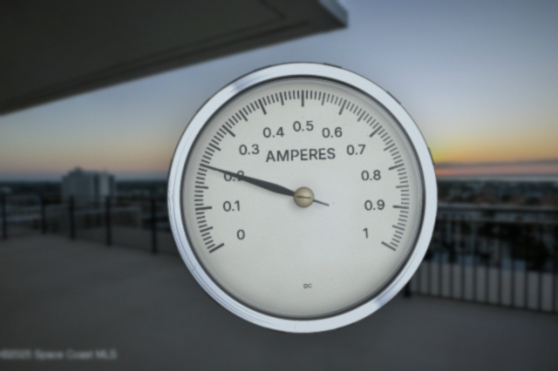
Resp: 0.2 A
